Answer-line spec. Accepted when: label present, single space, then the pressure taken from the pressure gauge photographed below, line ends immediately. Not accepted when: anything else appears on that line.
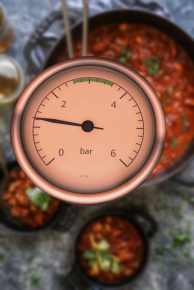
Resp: 1.2 bar
